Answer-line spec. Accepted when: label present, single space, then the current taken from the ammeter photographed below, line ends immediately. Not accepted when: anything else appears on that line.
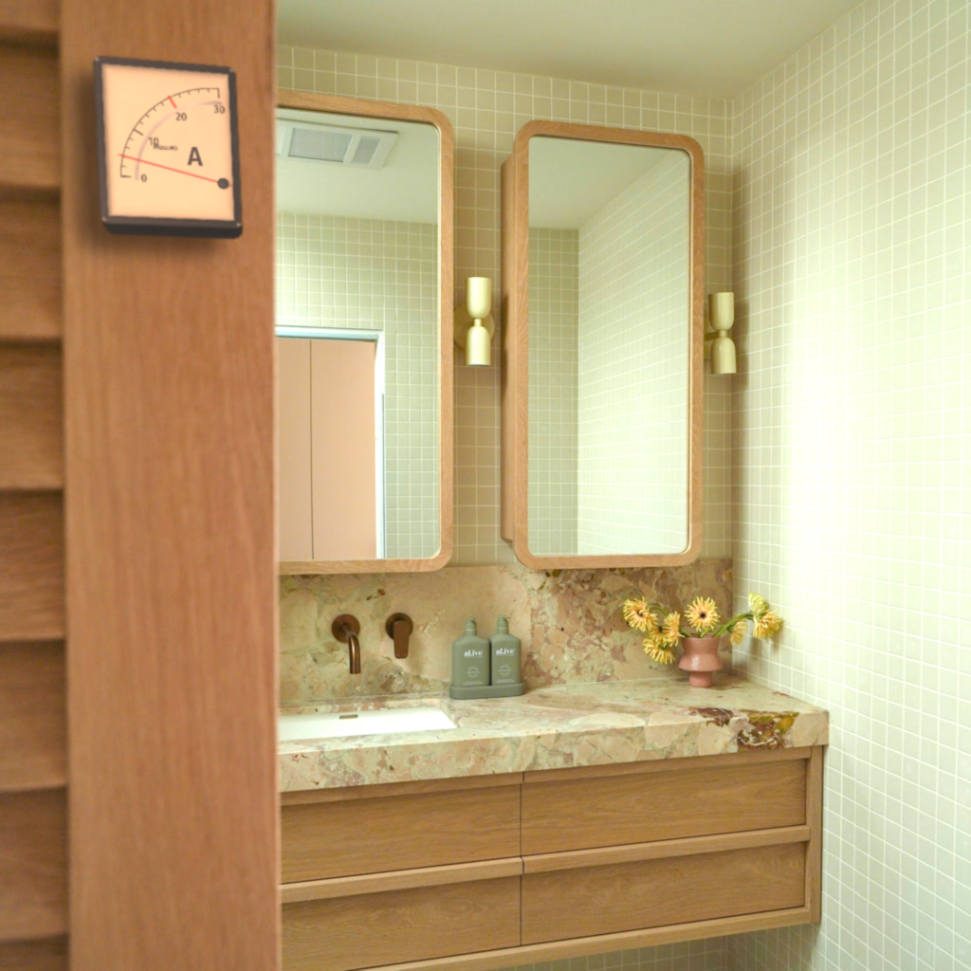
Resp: 4 A
